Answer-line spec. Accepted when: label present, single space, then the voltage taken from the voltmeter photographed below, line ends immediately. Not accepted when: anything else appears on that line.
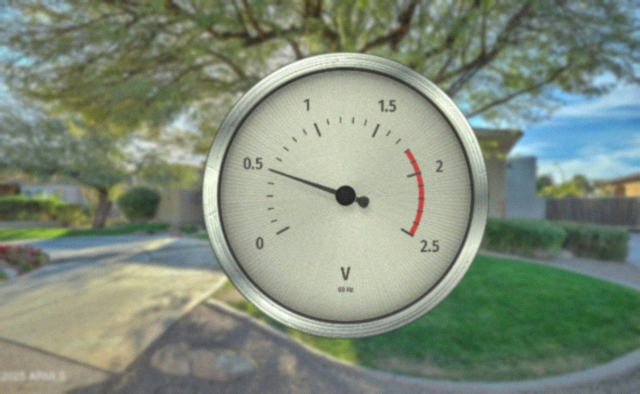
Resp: 0.5 V
